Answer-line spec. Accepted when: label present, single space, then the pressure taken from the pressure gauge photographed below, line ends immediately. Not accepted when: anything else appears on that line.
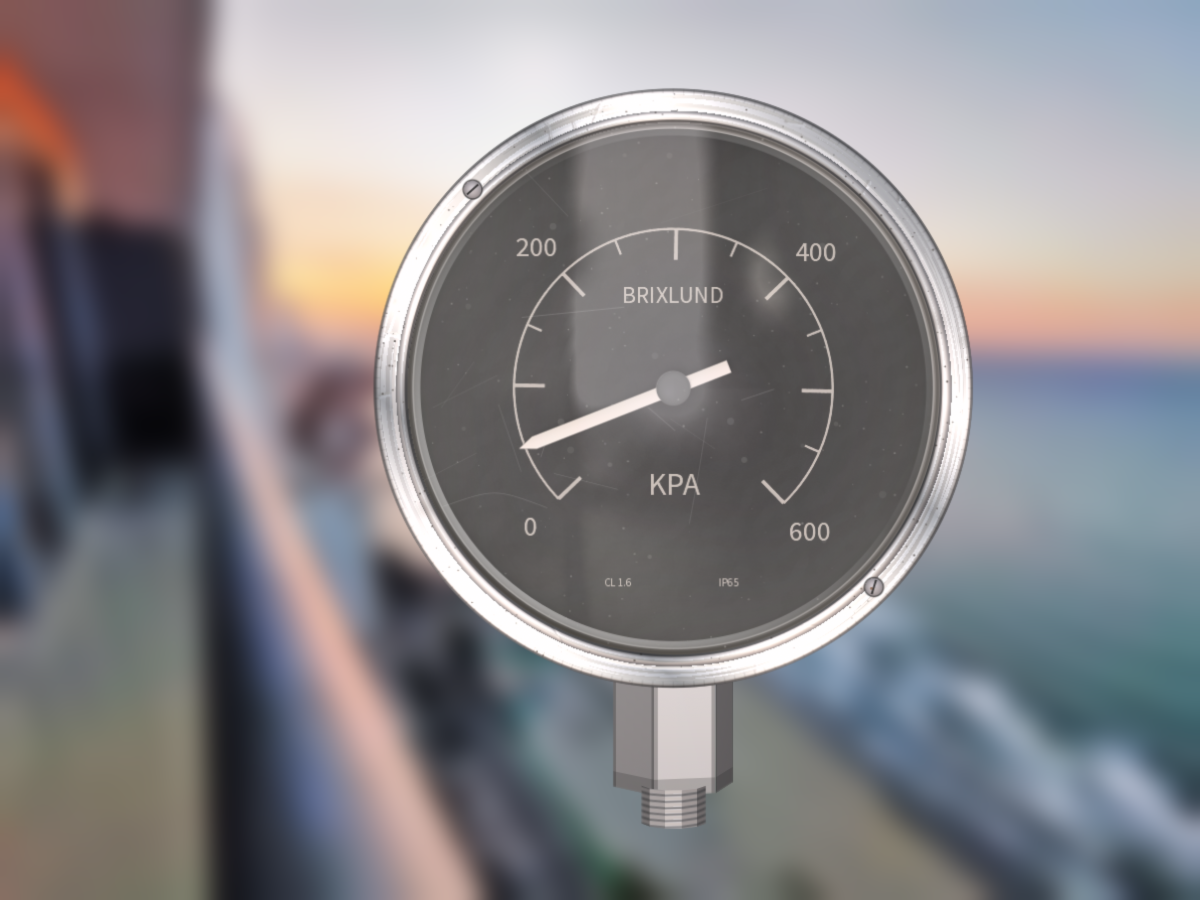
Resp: 50 kPa
